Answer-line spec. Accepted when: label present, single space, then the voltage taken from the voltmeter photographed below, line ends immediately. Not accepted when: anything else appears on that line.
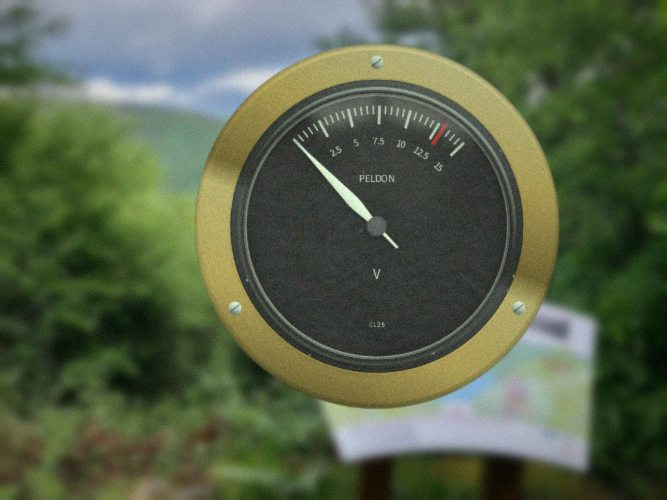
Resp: 0 V
